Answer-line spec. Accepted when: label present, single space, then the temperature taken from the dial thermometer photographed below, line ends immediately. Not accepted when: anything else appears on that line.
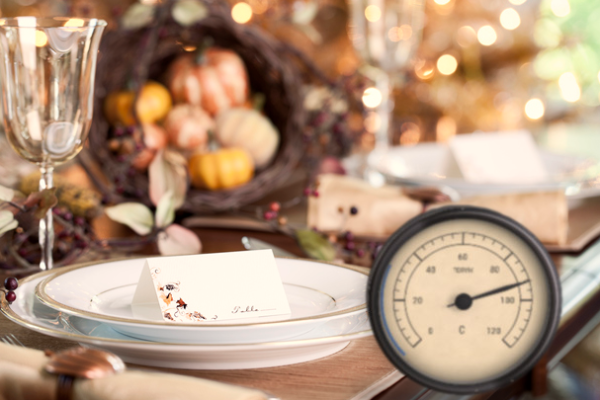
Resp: 92 °C
